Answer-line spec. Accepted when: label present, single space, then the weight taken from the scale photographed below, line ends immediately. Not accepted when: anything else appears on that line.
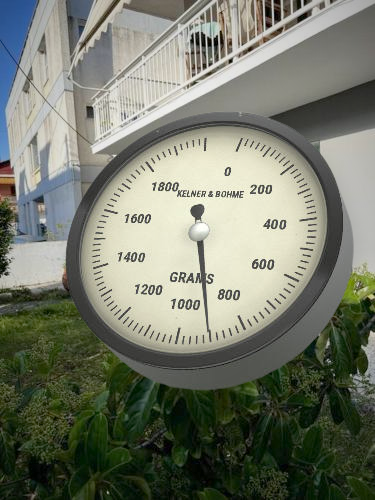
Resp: 900 g
